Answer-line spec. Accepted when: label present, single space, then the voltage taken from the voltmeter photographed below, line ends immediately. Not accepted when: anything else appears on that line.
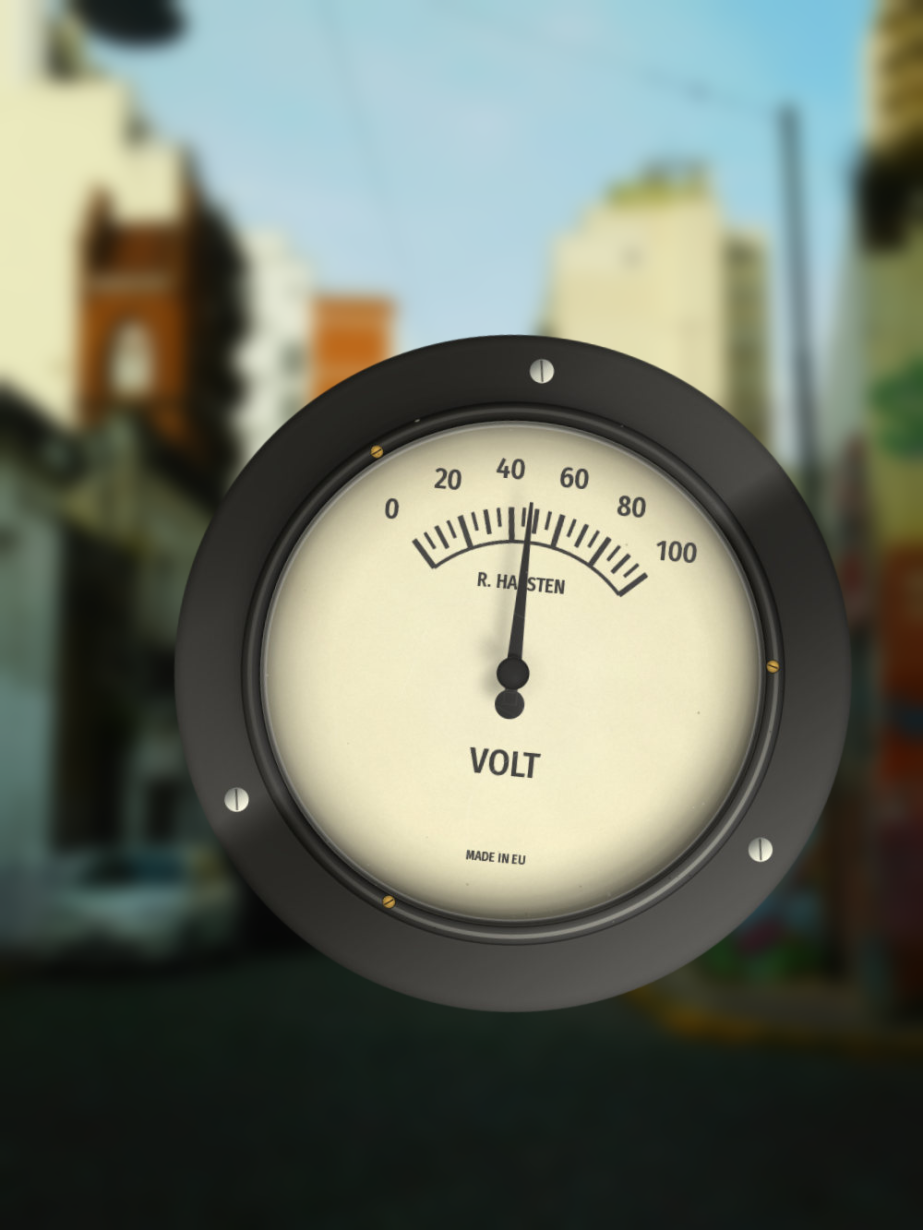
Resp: 47.5 V
